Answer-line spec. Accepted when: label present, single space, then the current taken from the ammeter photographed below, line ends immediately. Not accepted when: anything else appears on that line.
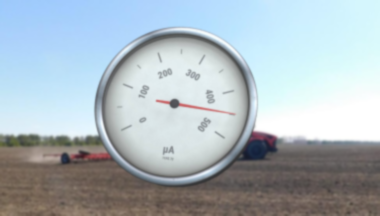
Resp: 450 µA
